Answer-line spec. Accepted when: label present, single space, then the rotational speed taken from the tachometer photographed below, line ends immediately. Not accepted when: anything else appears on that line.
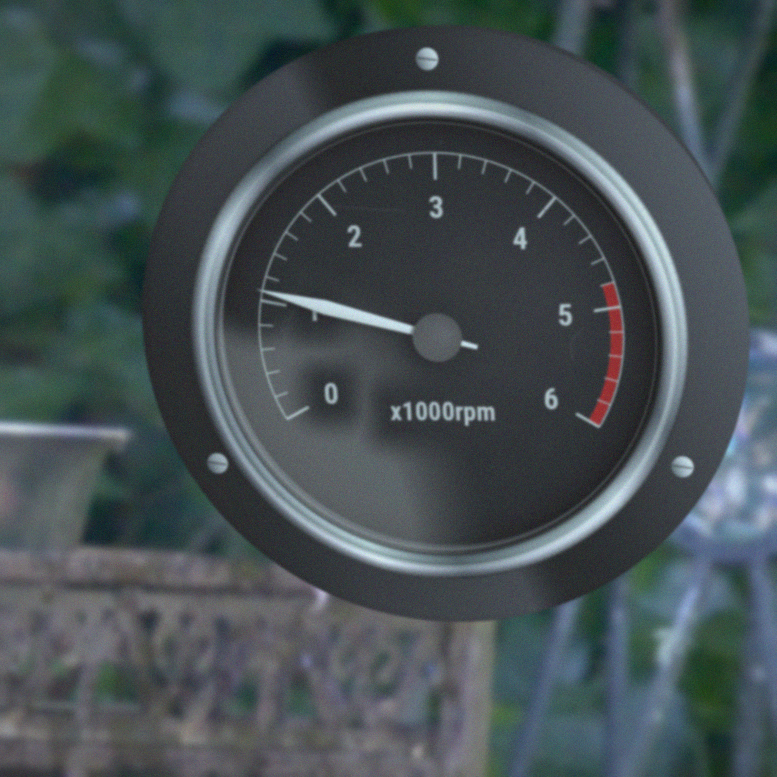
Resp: 1100 rpm
